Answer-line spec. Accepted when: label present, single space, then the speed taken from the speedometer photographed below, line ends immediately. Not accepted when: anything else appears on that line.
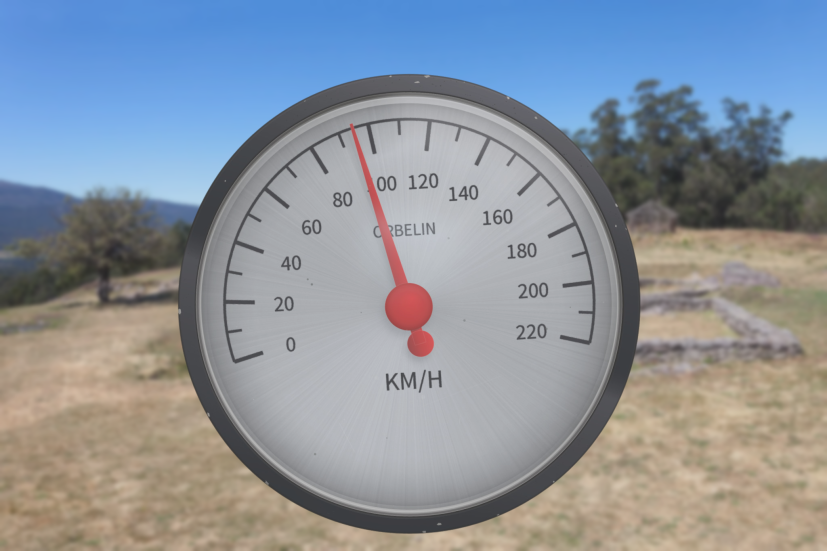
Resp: 95 km/h
